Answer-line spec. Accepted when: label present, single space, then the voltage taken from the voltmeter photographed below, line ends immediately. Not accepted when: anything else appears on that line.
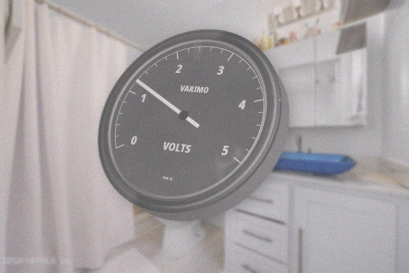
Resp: 1.2 V
